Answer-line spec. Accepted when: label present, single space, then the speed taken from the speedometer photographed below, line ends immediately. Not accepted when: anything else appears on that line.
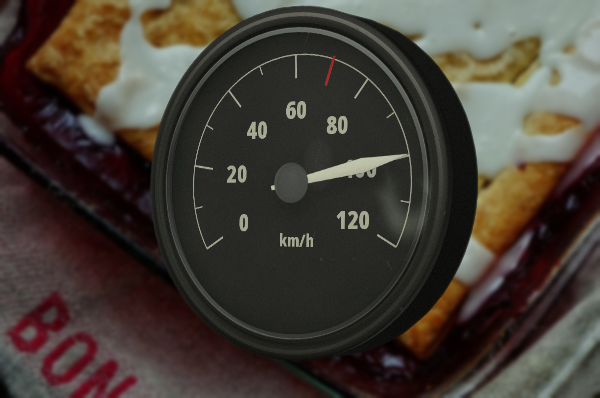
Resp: 100 km/h
